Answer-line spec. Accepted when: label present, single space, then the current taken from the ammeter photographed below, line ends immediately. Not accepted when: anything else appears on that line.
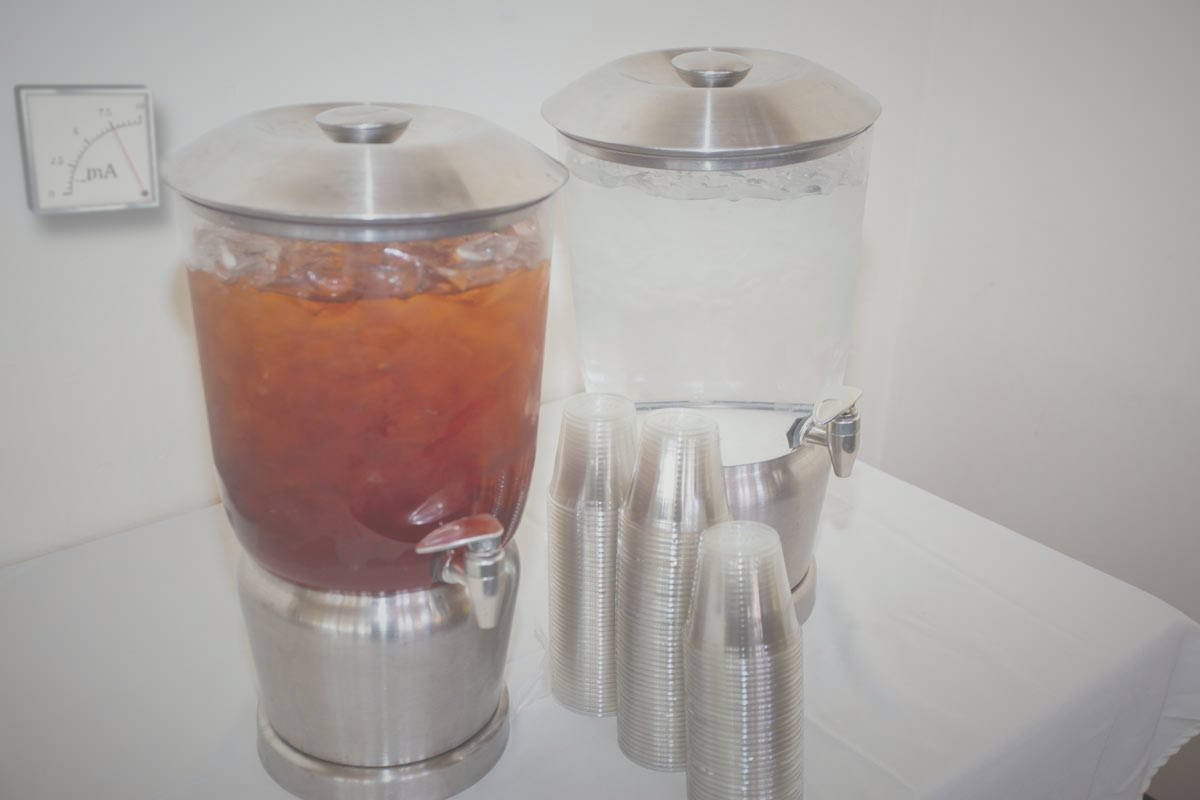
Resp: 7.5 mA
